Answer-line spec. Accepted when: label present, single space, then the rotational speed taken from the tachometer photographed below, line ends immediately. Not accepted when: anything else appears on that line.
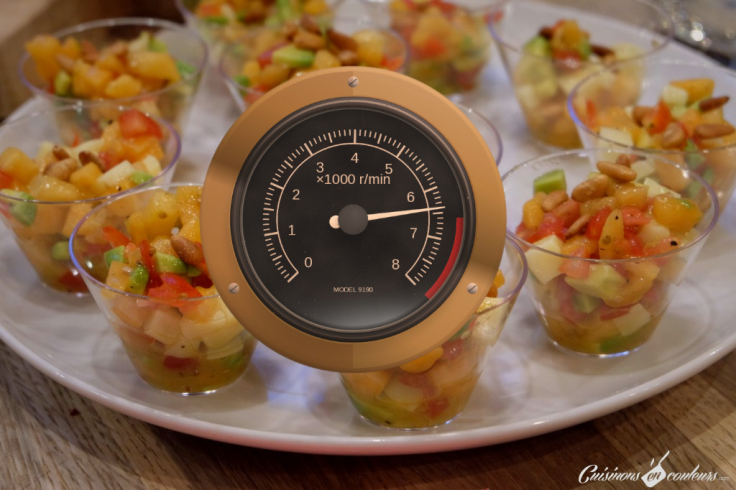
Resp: 6400 rpm
